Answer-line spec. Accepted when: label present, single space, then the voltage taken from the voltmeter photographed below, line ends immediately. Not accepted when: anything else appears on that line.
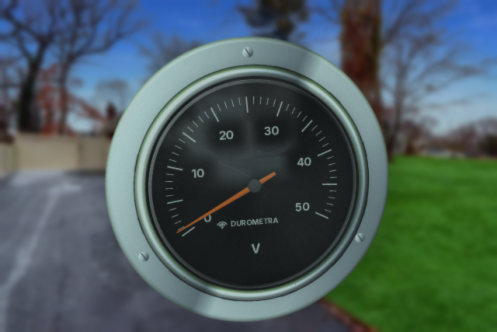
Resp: 1 V
